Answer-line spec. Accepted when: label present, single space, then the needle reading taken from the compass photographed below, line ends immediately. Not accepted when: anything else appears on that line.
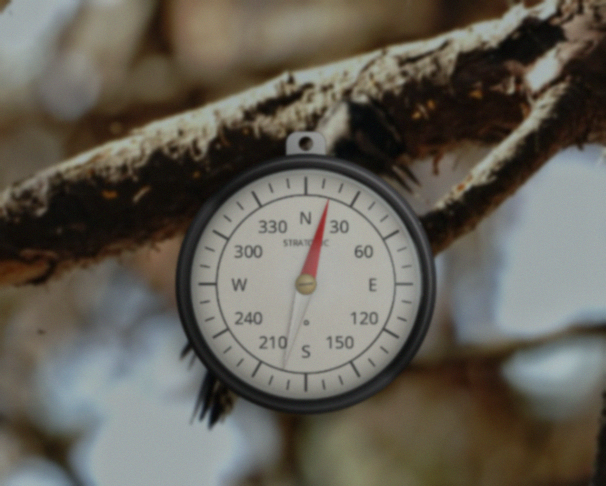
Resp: 15 °
